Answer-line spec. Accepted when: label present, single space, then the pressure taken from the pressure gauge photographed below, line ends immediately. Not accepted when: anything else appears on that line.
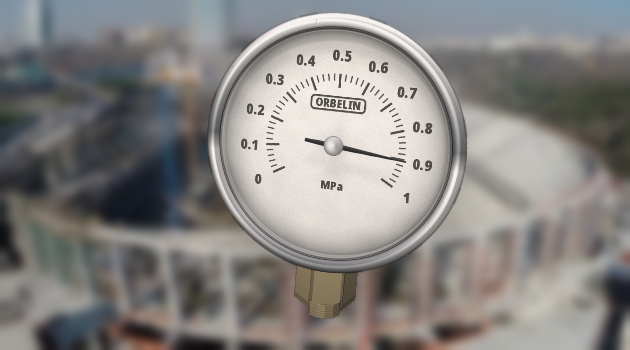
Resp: 0.9 MPa
